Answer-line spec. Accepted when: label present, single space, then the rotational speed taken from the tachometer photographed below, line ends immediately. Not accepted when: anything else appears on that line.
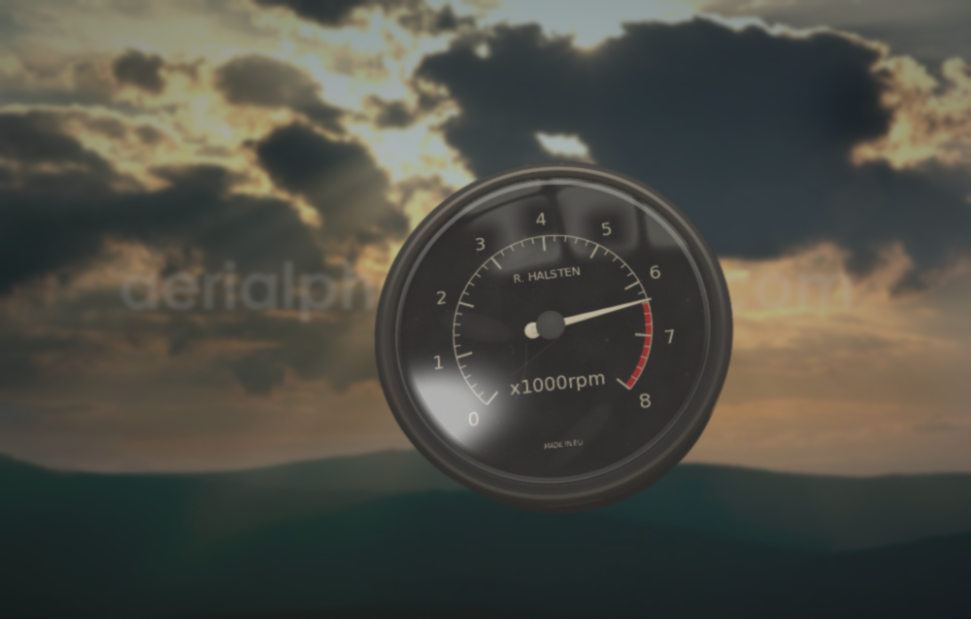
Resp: 6400 rpm
